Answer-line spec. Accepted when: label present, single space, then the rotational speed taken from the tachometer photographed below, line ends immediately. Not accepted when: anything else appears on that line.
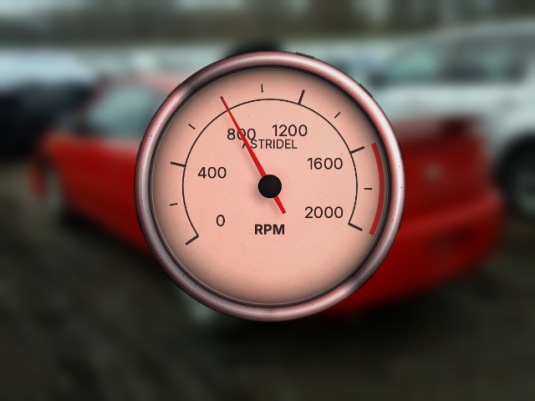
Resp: 800 rpm
